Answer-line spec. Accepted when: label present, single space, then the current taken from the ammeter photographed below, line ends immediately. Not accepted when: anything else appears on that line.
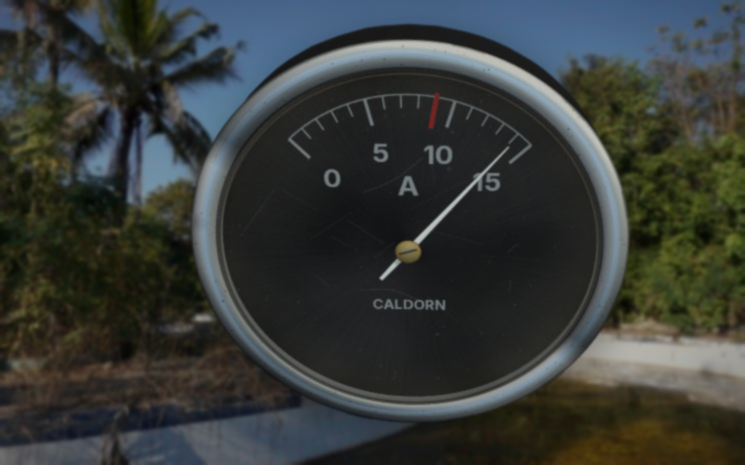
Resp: 14 A
